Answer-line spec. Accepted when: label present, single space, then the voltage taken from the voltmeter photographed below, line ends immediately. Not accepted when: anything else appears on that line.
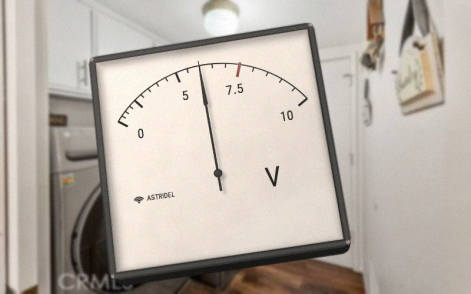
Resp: 6 V
